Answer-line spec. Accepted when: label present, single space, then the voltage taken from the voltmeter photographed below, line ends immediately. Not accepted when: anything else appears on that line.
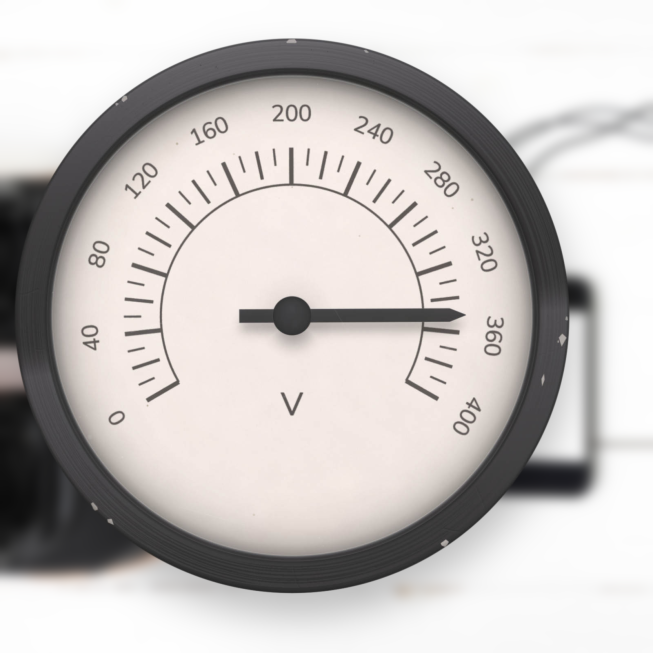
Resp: 350 V
